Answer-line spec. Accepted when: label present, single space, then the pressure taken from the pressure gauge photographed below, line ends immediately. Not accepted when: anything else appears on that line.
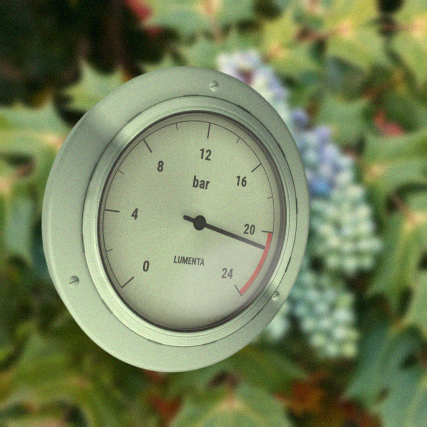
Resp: 21 bar
